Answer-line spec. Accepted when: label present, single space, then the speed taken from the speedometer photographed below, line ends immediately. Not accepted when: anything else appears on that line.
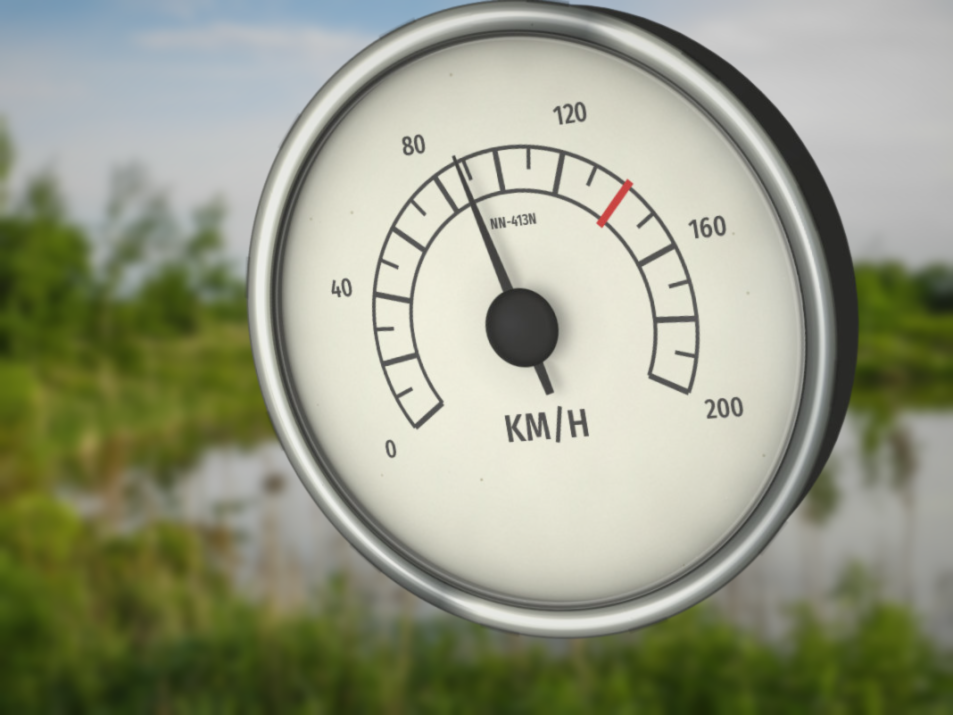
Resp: 90 km/h
